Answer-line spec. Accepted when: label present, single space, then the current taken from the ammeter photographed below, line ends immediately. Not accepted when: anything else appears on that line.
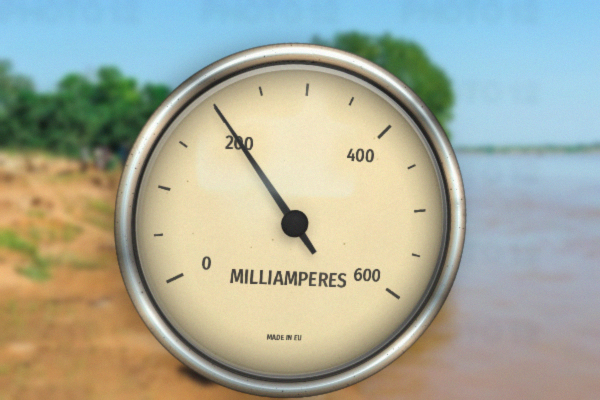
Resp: 200 mA
